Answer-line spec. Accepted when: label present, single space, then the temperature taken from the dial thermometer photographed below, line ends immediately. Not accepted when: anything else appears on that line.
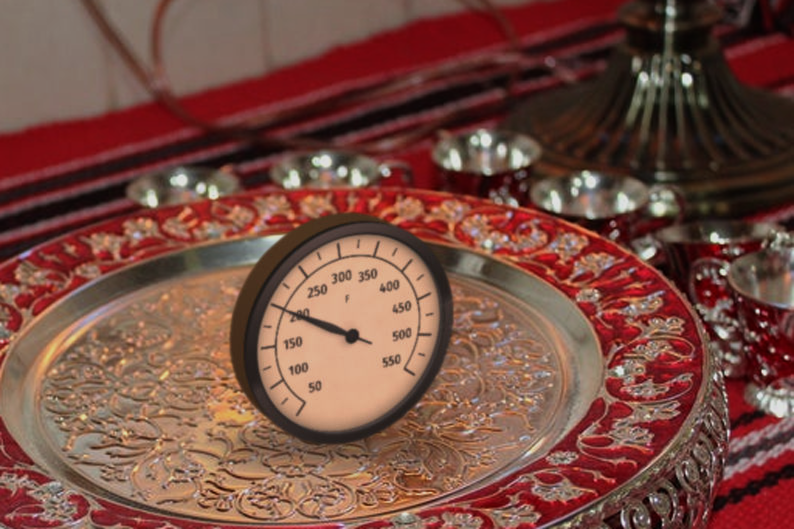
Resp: 200 °F
